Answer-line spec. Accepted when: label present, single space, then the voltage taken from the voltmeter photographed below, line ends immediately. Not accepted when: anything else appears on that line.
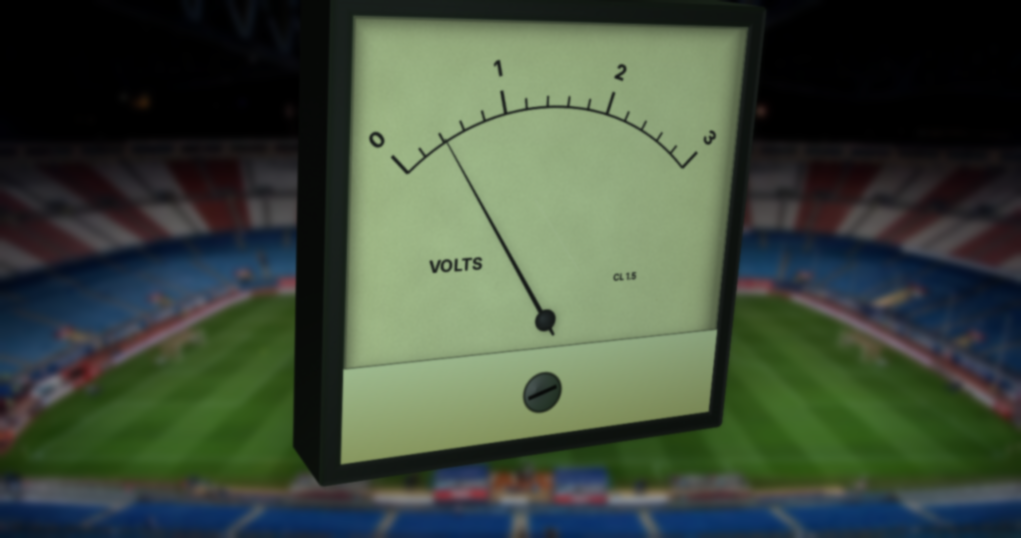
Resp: 0.4 V
